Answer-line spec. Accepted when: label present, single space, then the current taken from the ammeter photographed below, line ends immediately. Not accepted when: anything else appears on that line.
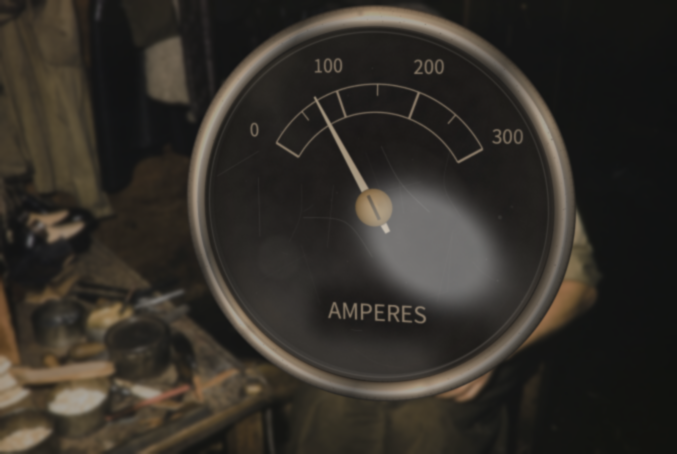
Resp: 75 A
